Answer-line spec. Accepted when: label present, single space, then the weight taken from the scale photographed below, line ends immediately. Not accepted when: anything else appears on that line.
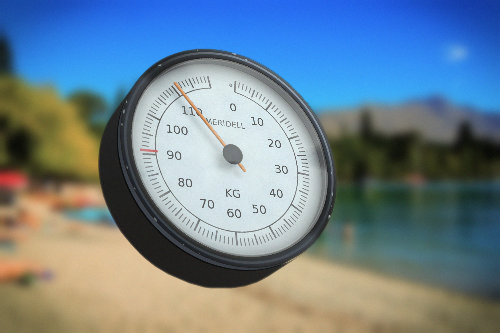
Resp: 110 kg
